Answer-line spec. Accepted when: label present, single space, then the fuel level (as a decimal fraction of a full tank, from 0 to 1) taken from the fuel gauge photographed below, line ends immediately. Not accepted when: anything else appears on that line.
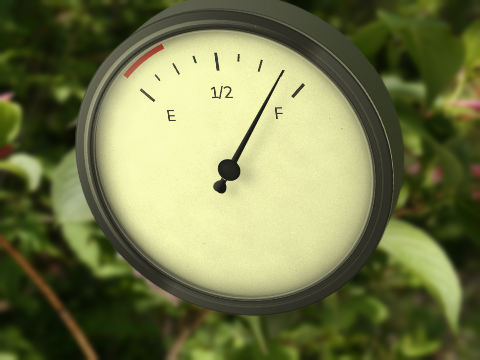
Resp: 0.875
